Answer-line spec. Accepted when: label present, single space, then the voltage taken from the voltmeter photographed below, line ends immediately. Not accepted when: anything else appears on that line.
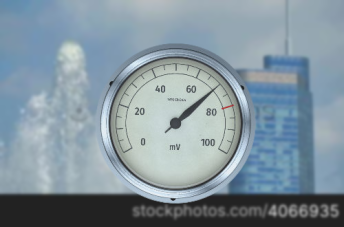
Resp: 70 mV
